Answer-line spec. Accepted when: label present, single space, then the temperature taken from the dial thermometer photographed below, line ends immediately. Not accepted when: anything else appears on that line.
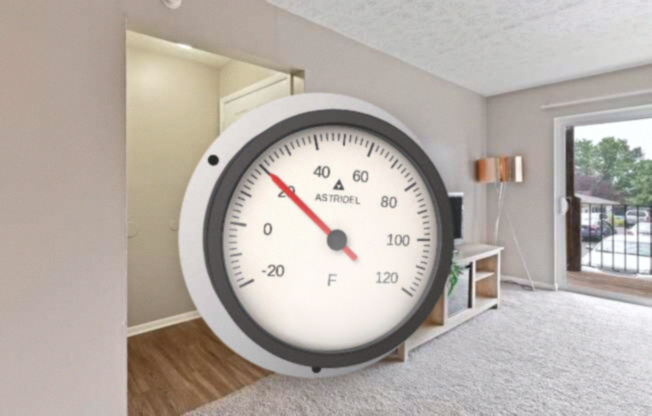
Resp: 20 °F
